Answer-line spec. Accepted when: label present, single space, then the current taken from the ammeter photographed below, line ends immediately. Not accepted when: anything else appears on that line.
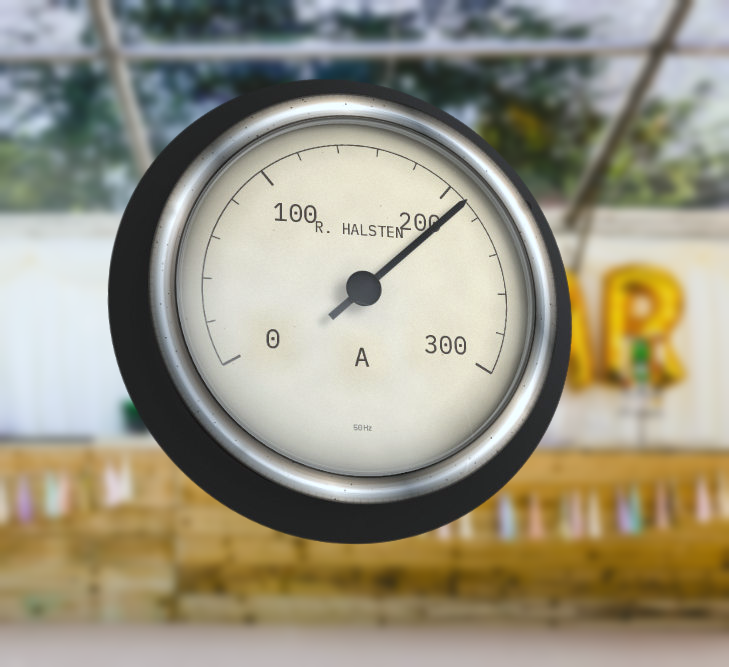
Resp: 210 A
